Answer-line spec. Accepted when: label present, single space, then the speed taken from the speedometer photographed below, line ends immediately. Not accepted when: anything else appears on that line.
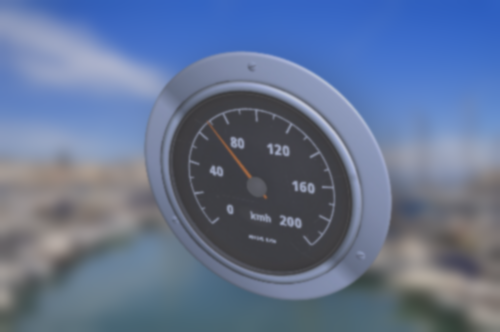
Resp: 70 km/h
